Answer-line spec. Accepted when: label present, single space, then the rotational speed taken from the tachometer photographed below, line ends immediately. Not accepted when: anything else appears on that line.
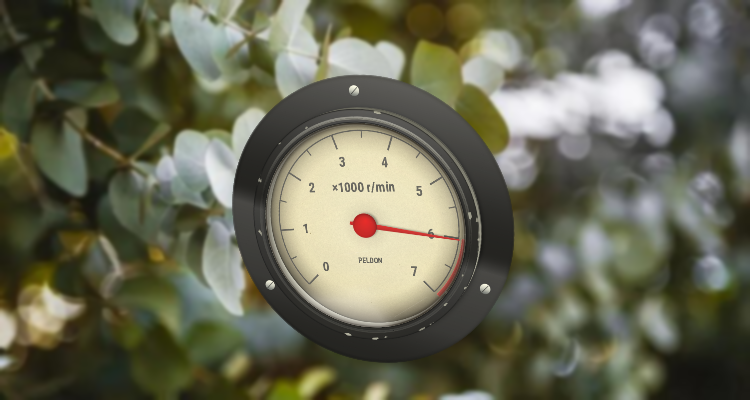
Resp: 6000 rpm
